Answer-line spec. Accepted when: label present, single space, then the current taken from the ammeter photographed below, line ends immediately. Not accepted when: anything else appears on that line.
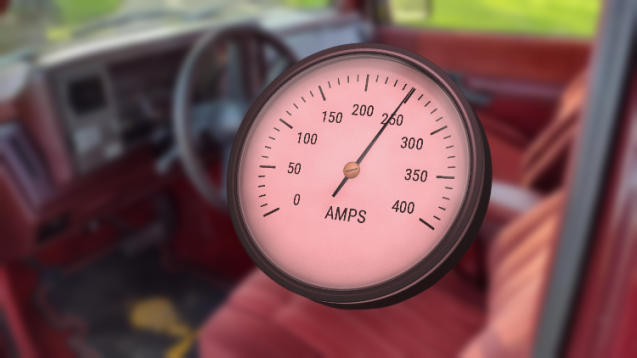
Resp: 250 A
